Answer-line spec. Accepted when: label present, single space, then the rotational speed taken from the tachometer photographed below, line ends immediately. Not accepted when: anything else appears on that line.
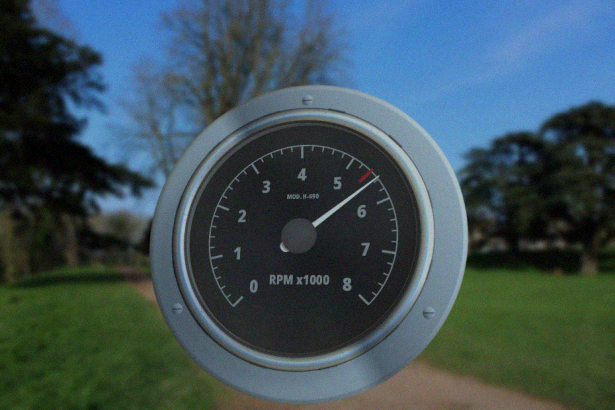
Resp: 5600 rpm
